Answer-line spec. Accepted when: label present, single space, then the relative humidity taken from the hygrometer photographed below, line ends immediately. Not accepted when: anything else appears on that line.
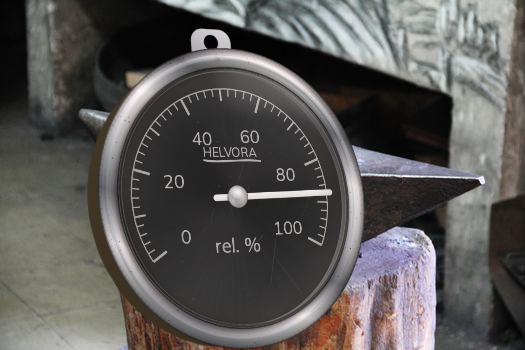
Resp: 88 %
